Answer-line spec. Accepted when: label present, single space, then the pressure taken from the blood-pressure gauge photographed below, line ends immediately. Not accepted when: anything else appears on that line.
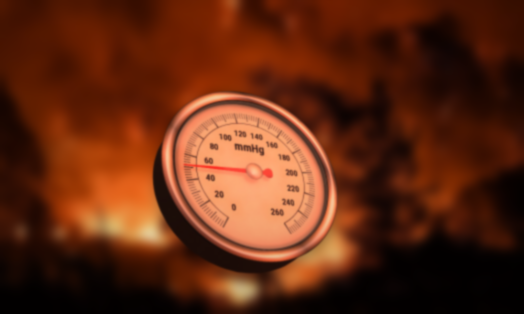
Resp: 50 mmHg
